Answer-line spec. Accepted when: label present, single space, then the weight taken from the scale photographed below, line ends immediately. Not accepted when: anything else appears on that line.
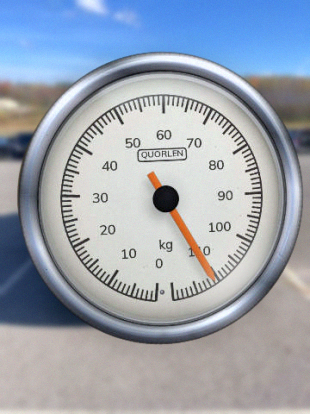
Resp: 111 kg
